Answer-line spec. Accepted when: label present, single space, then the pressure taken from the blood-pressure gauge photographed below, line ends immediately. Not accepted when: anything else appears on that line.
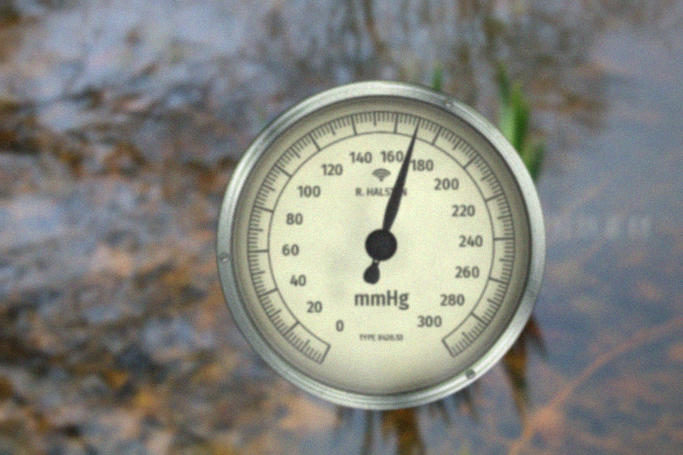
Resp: 170 mmHg
